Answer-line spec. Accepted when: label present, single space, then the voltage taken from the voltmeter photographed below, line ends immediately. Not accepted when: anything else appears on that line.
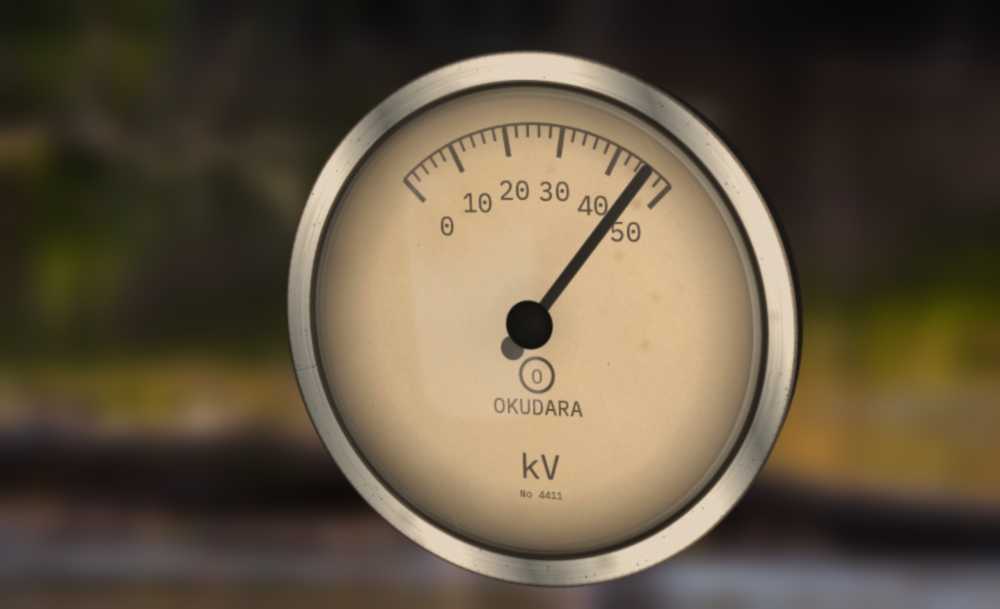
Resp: 46 kV
